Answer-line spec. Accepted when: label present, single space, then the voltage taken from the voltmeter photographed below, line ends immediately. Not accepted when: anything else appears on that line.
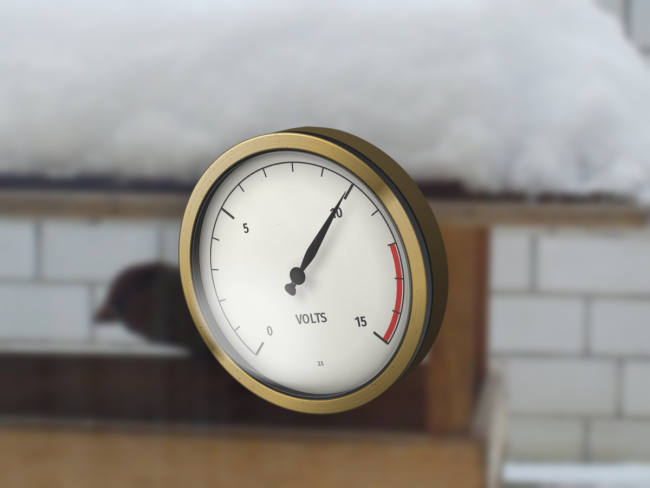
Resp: 10 V
